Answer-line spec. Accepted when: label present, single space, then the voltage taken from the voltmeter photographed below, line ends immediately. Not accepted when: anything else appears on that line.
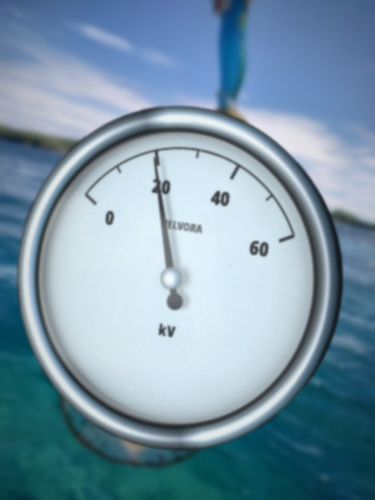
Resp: 20 kV
